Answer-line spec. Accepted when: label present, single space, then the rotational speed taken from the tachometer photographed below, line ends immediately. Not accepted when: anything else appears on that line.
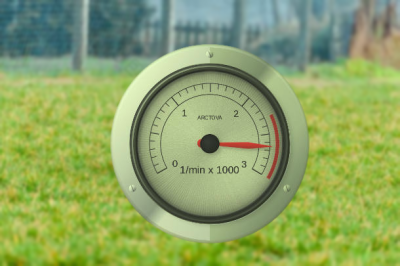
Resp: 2650 rpm
